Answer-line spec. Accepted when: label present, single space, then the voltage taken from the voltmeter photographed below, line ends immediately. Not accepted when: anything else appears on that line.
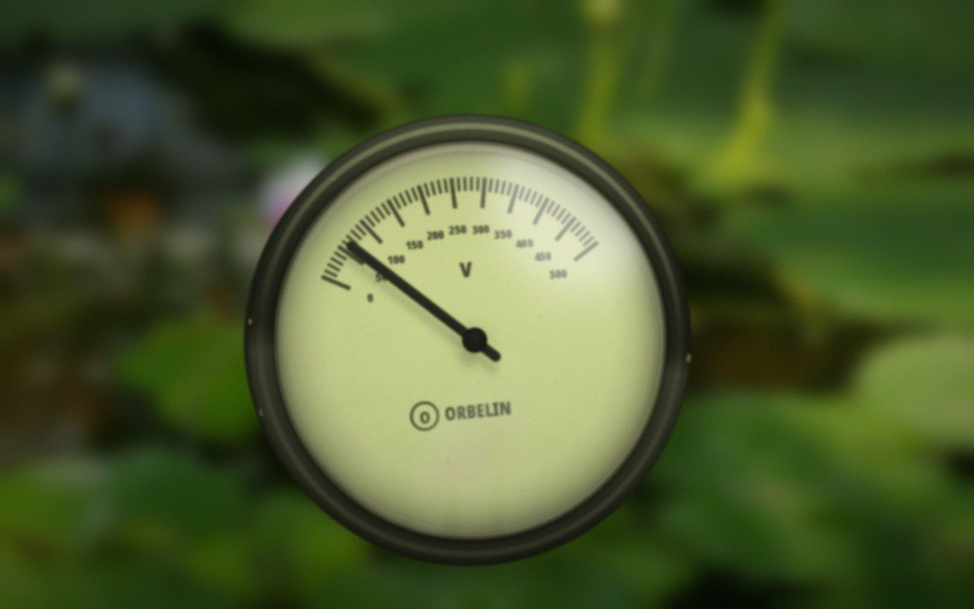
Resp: 60 V
